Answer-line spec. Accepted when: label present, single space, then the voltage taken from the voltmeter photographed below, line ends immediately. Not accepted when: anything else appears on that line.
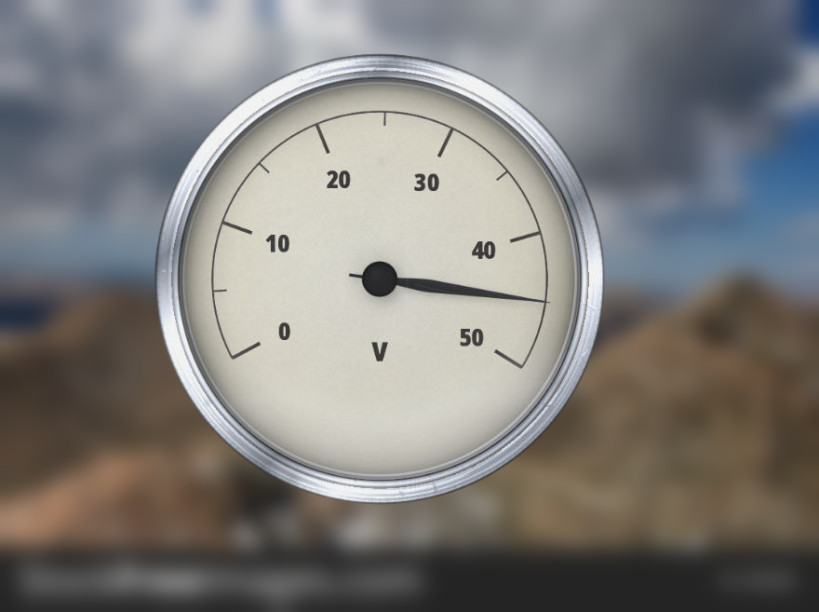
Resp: 45 V
